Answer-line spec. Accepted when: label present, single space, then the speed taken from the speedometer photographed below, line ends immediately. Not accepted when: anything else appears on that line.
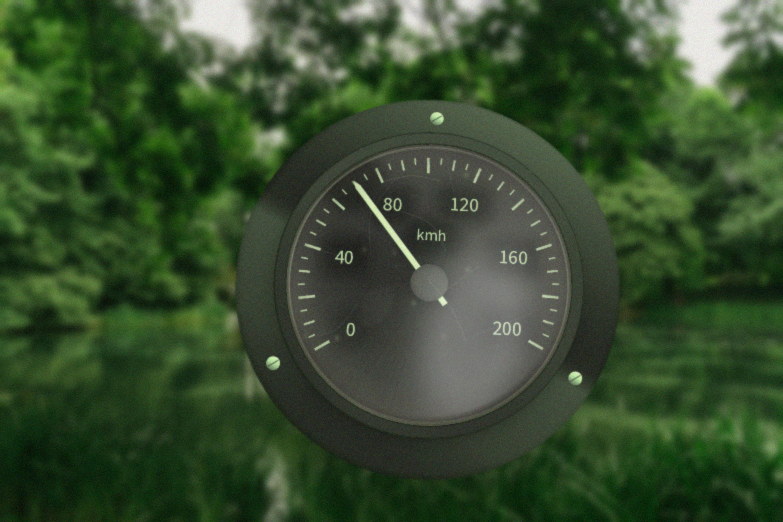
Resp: 70 km/h
